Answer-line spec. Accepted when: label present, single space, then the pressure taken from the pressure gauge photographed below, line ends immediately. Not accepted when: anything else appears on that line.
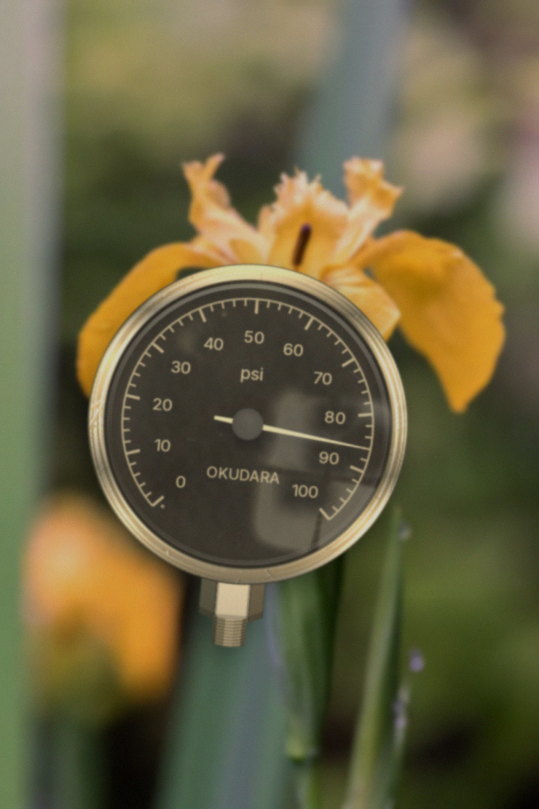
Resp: 86 psi
